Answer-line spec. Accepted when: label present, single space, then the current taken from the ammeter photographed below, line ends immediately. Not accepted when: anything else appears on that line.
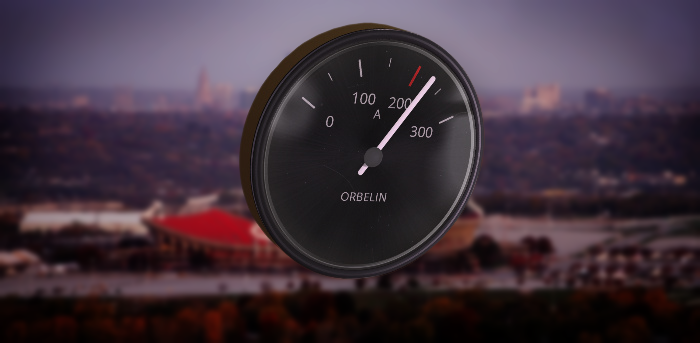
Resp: 225 A
